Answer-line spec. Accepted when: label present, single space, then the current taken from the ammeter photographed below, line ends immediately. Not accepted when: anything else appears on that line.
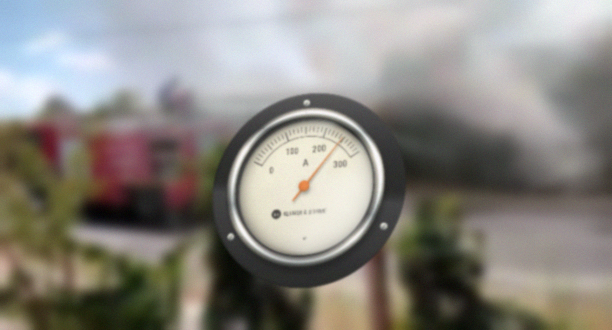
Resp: 250 A
